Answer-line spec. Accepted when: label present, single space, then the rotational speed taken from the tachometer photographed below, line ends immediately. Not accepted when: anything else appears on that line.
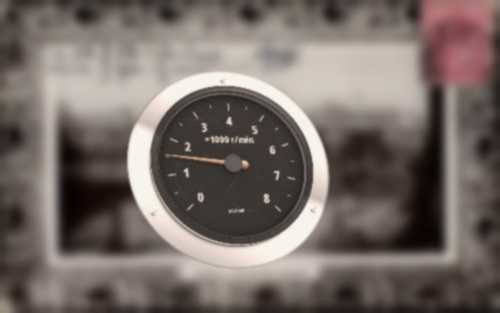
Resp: 1500 rpm
